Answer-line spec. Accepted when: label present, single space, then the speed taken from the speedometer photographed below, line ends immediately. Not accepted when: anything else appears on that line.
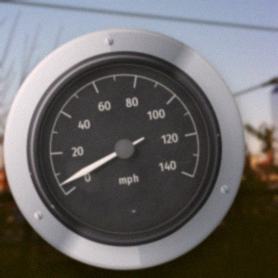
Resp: 5 mph
